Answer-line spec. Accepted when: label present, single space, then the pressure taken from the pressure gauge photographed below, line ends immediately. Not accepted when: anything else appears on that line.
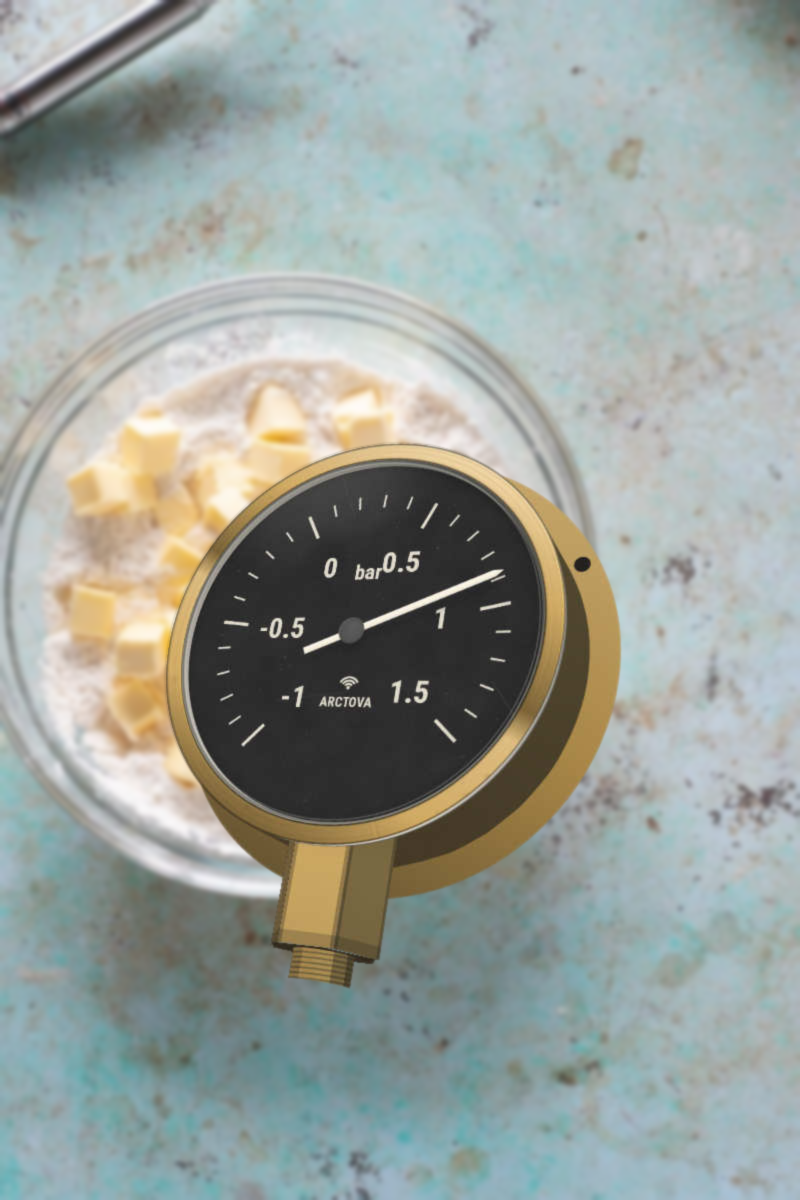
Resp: 0.9 bar
